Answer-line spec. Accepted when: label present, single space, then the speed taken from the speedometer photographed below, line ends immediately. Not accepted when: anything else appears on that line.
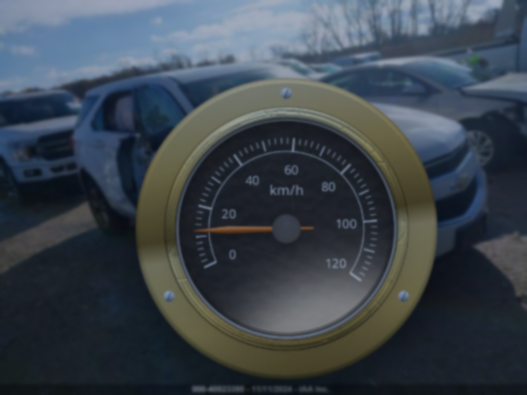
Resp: 12 km/h
